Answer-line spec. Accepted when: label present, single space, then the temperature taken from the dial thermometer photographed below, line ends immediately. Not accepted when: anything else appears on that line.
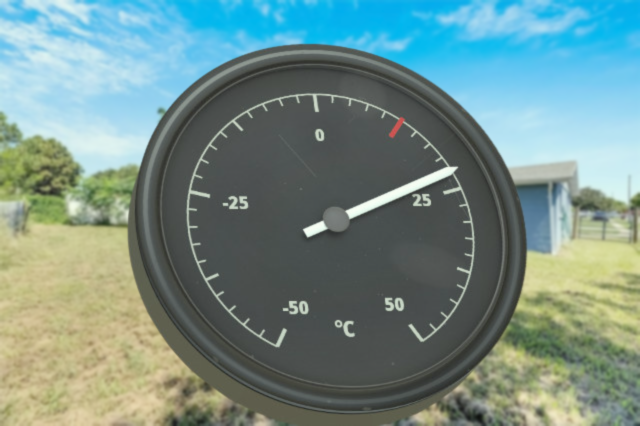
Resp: 22.5 °C
